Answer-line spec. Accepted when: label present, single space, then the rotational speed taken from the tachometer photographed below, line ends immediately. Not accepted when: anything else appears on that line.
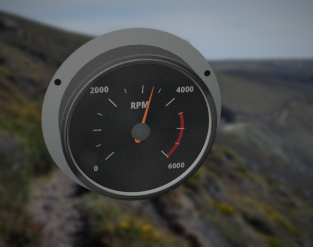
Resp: 3250 rpm
